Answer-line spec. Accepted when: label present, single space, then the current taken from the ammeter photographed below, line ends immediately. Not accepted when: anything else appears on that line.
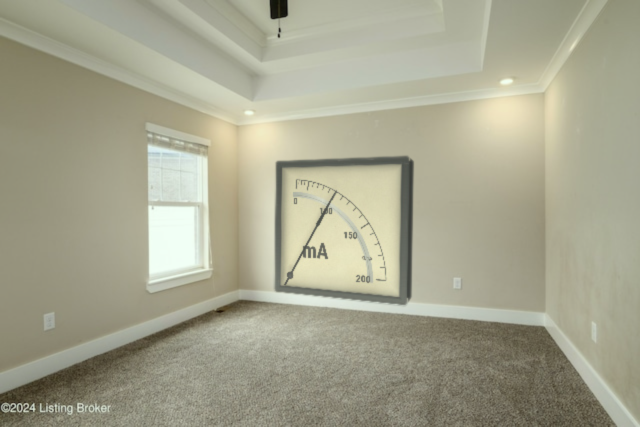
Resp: 100 mA
